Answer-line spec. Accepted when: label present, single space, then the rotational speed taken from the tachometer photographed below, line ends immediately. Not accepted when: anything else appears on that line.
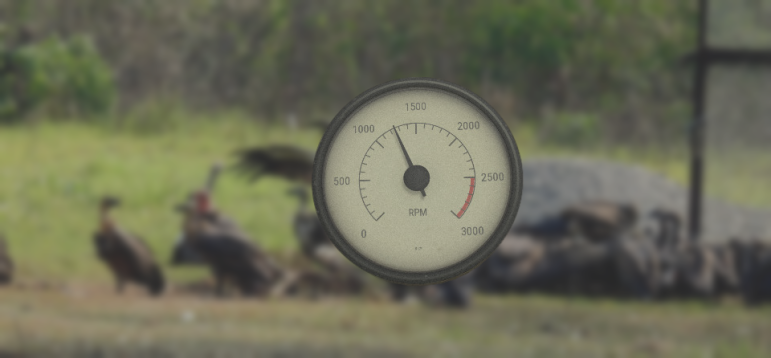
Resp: 1250 rpm
